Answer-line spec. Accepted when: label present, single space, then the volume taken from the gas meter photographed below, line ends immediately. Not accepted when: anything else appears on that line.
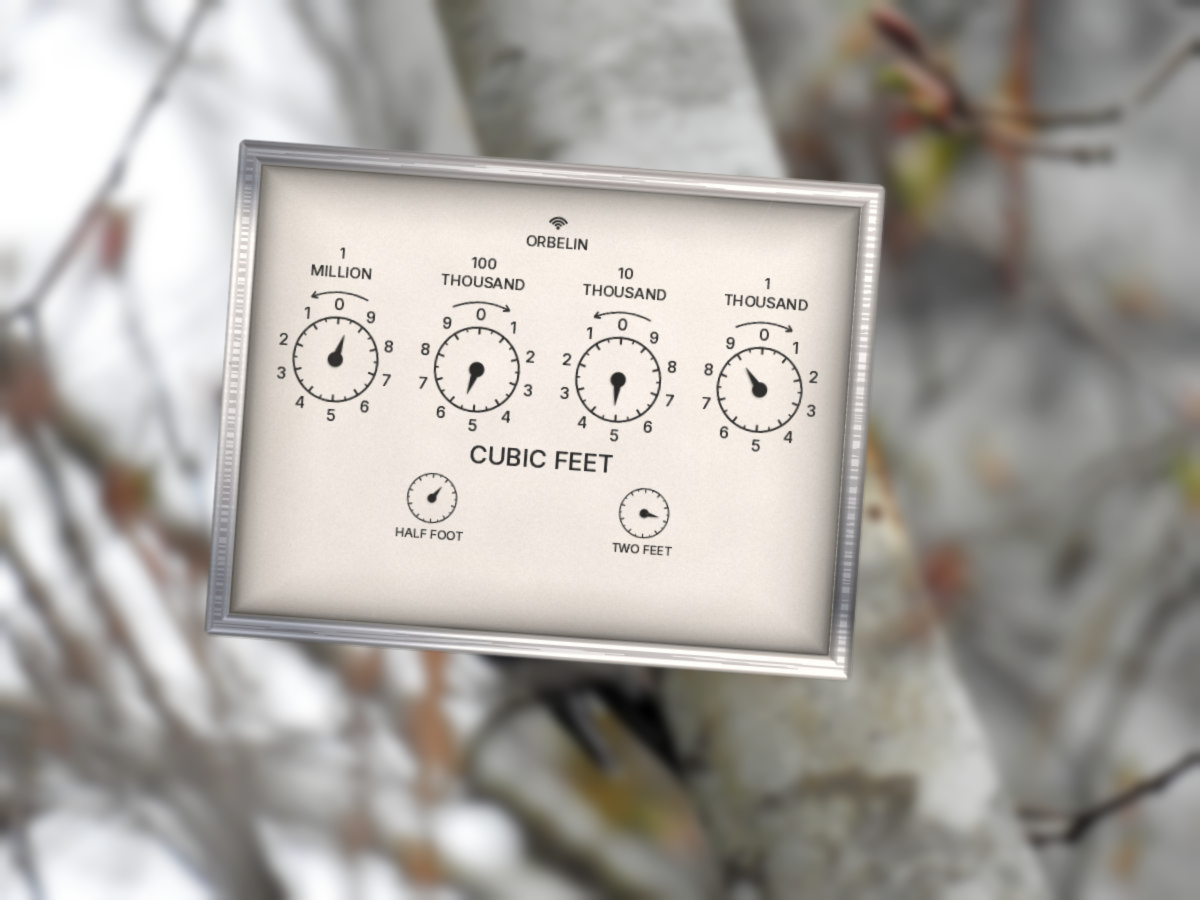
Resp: 954900 ft³
